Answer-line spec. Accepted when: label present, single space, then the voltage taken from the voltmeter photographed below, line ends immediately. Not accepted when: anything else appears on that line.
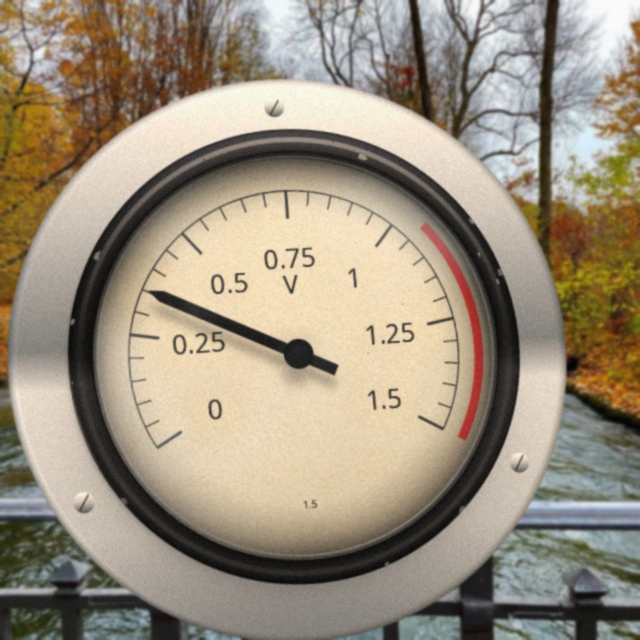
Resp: 0.35 V
